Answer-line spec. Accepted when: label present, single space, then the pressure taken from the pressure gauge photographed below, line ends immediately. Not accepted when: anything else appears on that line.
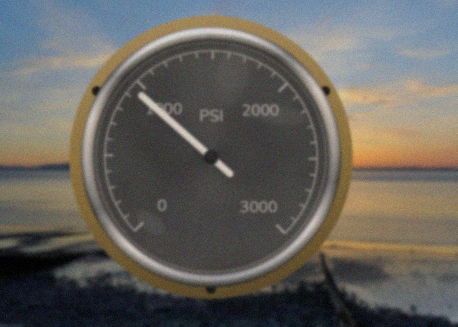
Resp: 950 psi
